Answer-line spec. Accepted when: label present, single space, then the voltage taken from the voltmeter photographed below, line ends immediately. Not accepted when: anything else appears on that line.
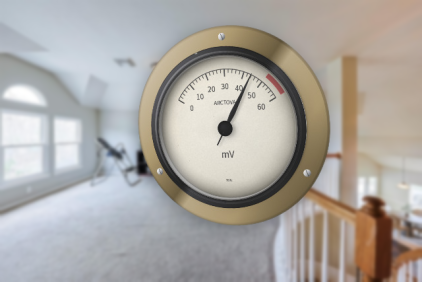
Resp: 44 mV
